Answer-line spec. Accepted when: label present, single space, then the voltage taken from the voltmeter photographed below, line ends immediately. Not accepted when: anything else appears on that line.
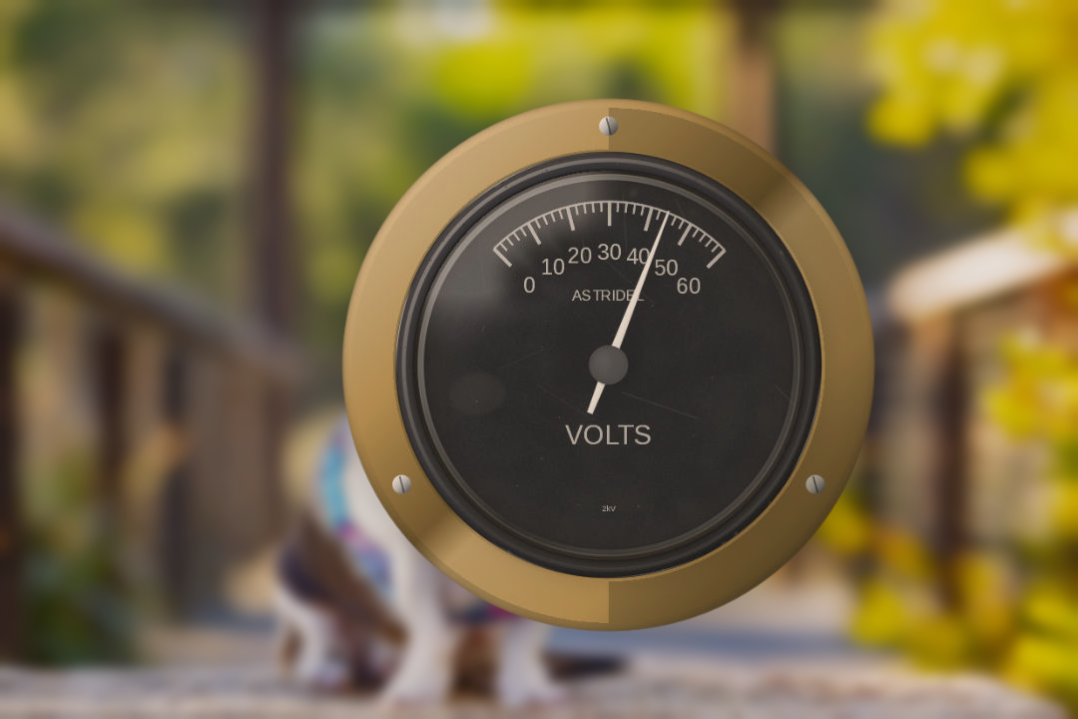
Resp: 44 V
